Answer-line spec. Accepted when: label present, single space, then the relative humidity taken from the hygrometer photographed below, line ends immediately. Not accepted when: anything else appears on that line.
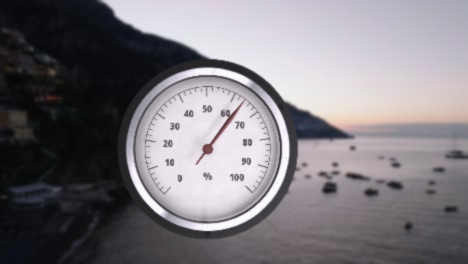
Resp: 64 %
